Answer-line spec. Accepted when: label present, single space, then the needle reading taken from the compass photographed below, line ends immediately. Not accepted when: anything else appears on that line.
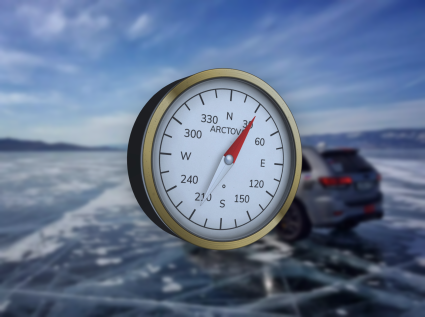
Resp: 30 °
